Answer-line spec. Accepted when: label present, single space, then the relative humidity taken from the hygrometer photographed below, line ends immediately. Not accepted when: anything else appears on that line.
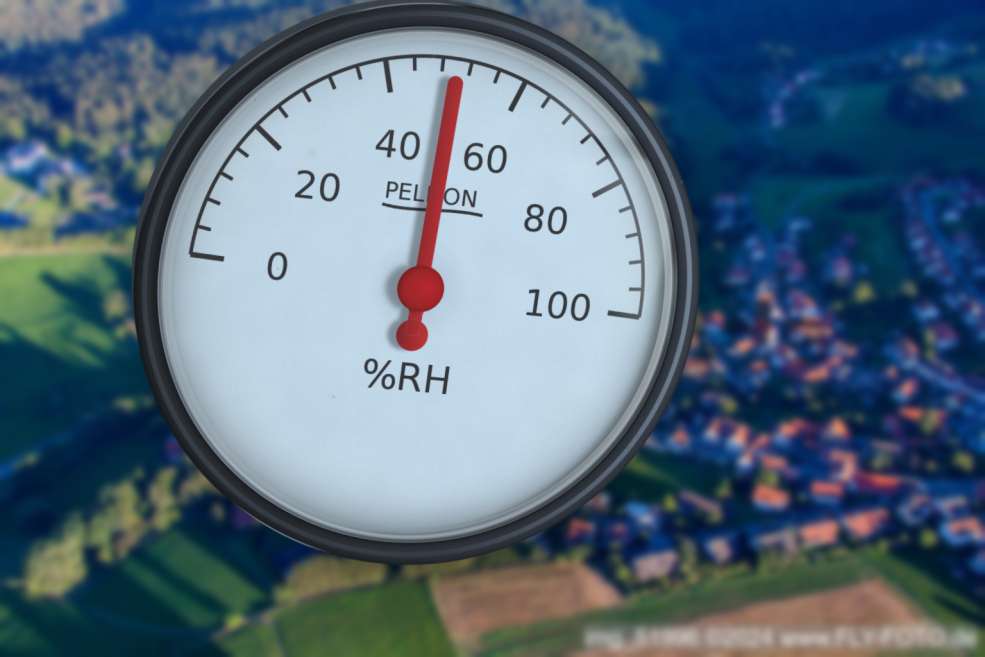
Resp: 50 %
